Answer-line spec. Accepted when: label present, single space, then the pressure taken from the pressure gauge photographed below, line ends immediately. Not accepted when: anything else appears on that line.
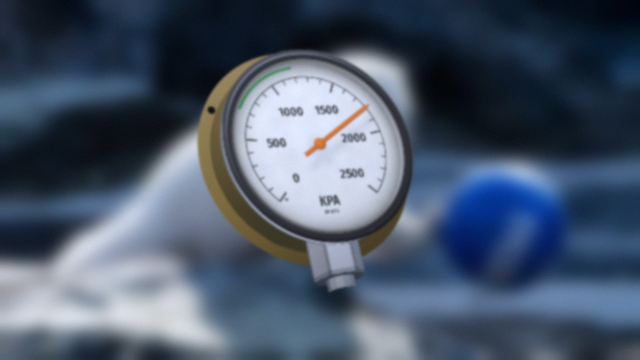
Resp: 1800 kPa
